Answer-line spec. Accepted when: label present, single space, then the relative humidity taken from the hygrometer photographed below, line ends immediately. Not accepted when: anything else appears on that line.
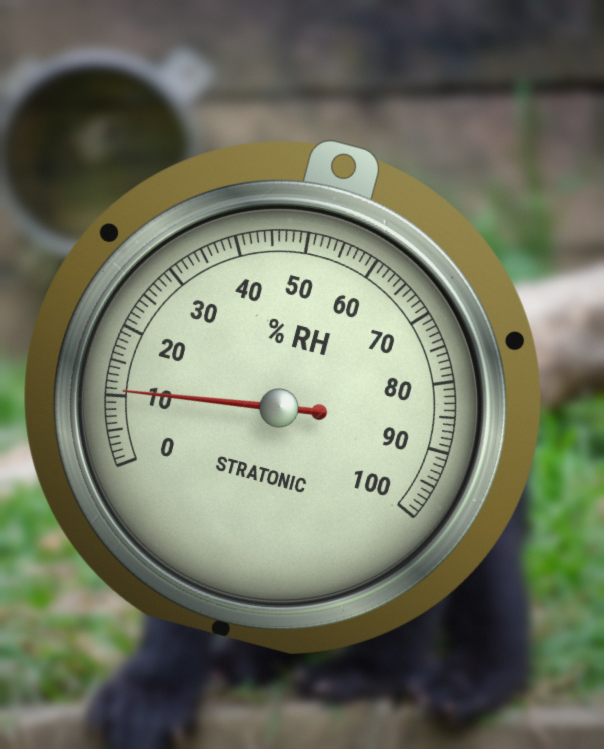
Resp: 11 %
